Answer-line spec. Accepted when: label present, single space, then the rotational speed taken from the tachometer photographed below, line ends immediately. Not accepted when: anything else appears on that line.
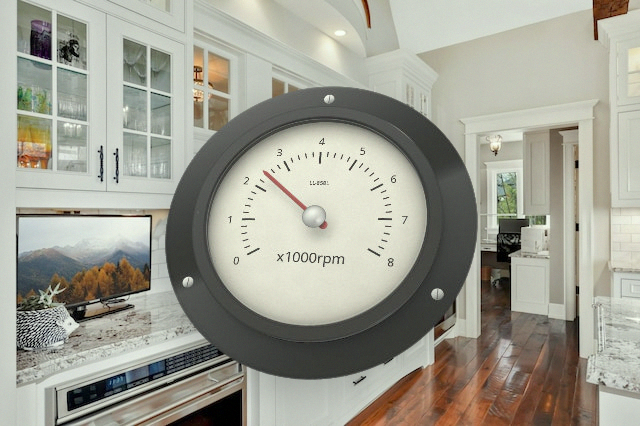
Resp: 2400 rpm
